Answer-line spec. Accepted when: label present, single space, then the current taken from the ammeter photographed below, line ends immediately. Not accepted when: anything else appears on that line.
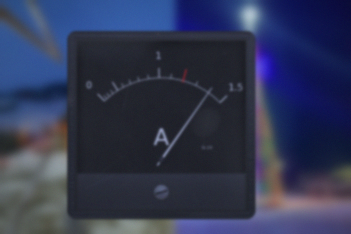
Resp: 1.4 A
